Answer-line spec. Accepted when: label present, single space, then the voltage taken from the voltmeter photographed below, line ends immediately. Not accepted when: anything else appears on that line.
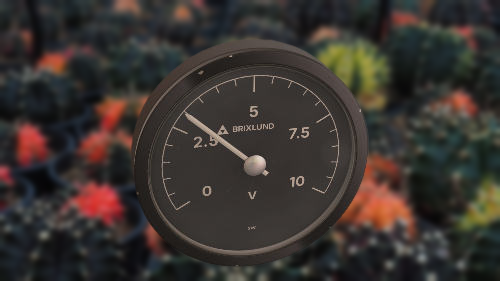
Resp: 3 V
